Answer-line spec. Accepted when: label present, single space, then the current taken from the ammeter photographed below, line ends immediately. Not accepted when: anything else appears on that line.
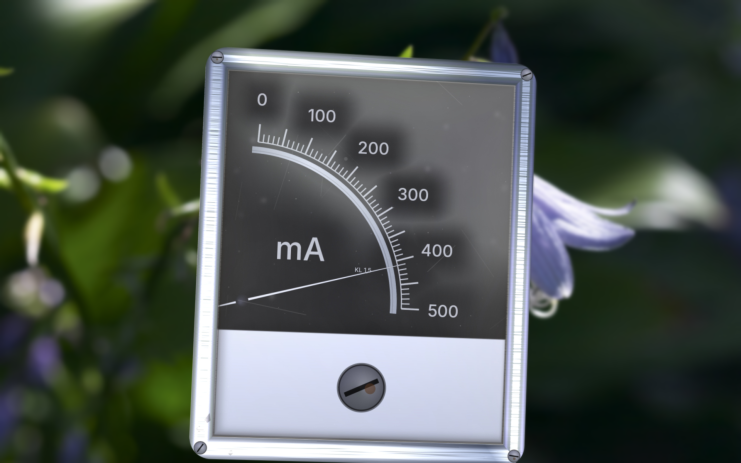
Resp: 410 mA
